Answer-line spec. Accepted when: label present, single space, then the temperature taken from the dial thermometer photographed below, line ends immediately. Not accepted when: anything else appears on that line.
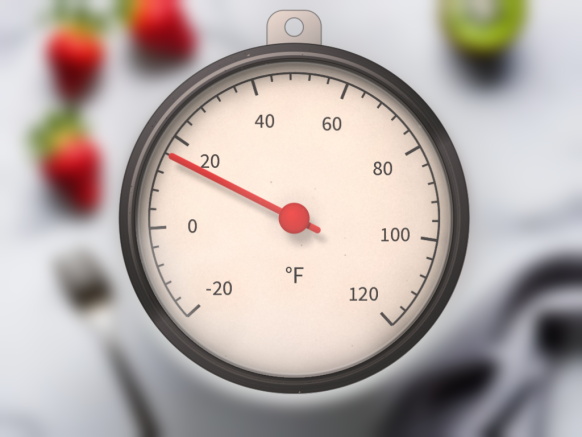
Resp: 16 °F
